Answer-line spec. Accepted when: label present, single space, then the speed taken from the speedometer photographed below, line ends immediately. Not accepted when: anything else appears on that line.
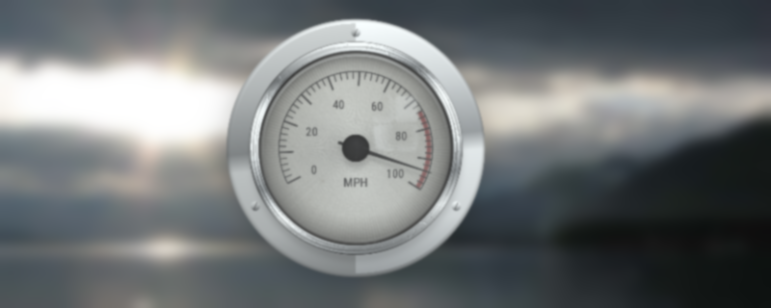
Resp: 94 mph
